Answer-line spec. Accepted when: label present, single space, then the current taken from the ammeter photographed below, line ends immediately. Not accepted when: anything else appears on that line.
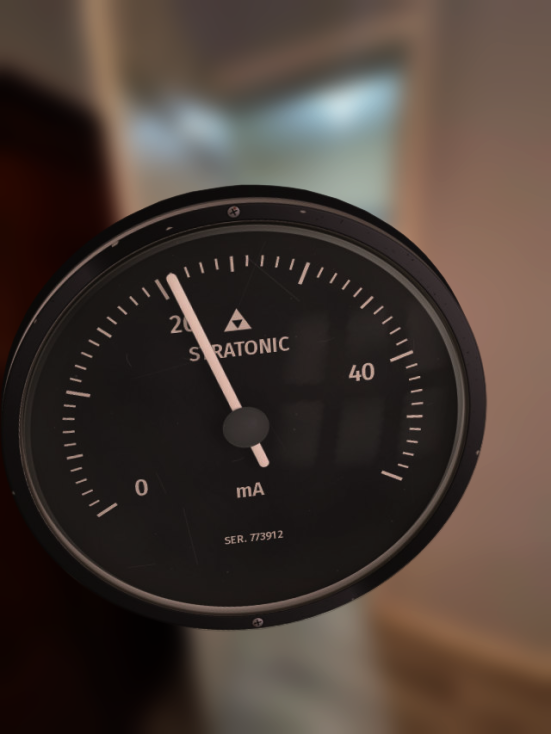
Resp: 21 mA
